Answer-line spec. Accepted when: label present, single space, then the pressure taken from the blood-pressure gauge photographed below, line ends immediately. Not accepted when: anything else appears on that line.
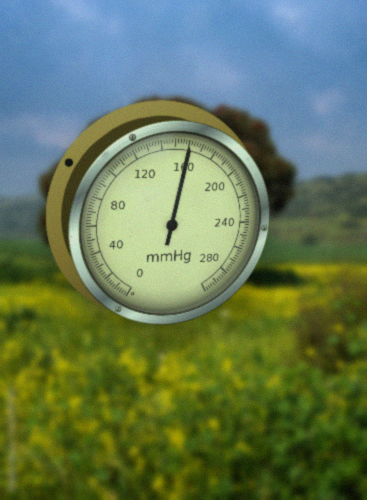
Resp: 160 mmHg
